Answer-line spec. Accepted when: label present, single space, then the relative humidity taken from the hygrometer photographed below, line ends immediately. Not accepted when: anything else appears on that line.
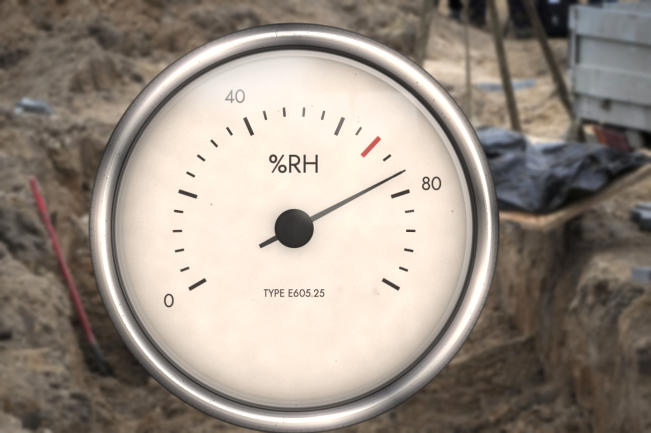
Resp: 76 %
